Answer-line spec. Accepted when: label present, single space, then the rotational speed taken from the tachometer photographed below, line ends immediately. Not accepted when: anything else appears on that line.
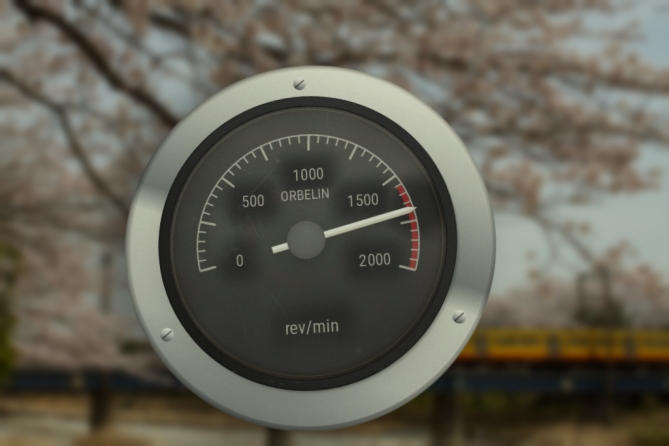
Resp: 1700 rpm
